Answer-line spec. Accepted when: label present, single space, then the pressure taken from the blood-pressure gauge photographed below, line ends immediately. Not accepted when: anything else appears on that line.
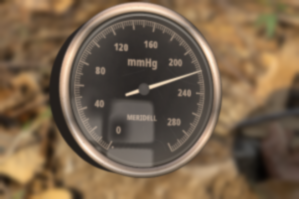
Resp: 220 mmHg
